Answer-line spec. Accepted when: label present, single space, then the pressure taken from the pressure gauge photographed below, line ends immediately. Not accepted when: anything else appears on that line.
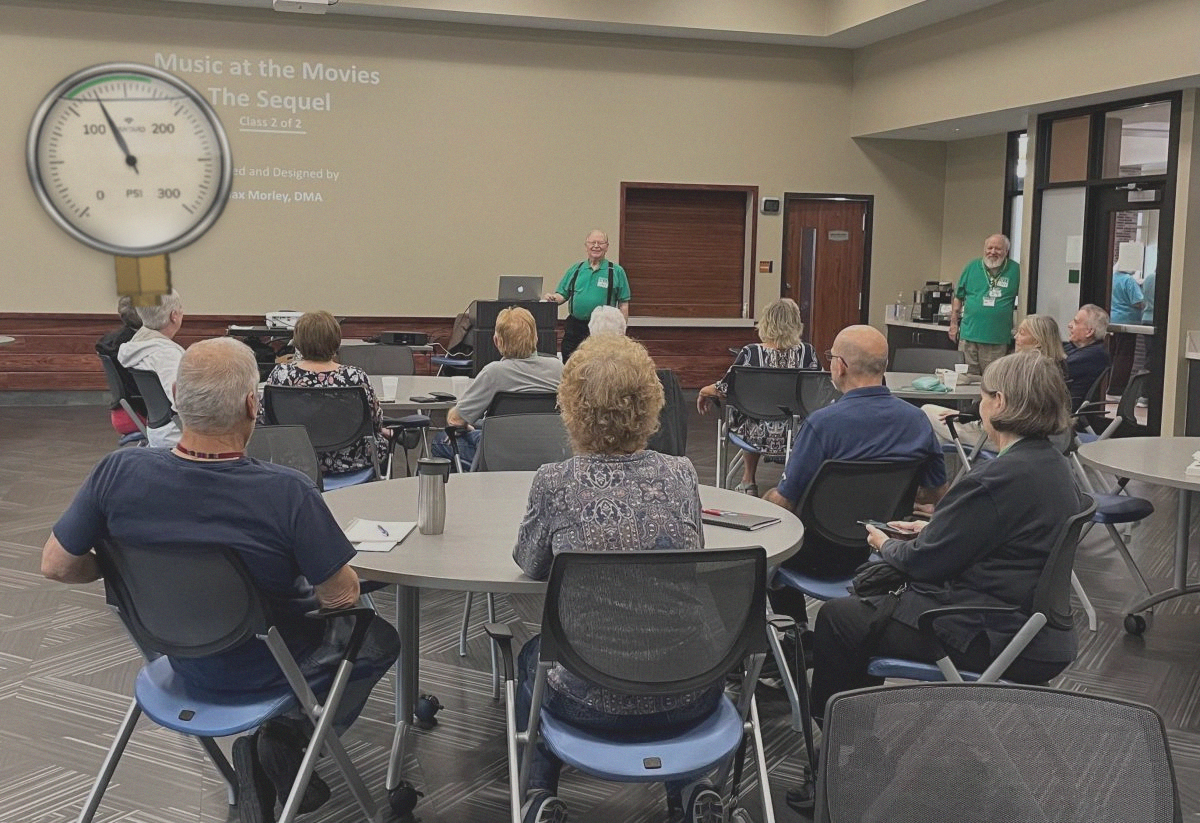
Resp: 125 psi
